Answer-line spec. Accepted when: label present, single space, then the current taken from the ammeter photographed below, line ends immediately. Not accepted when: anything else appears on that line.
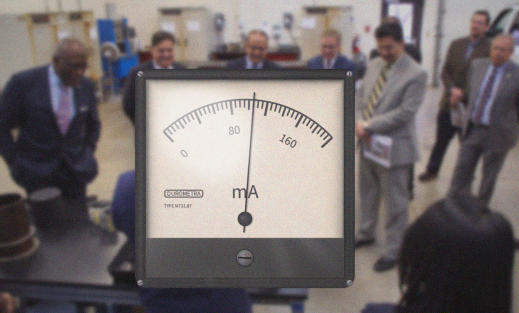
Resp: 105 mA
